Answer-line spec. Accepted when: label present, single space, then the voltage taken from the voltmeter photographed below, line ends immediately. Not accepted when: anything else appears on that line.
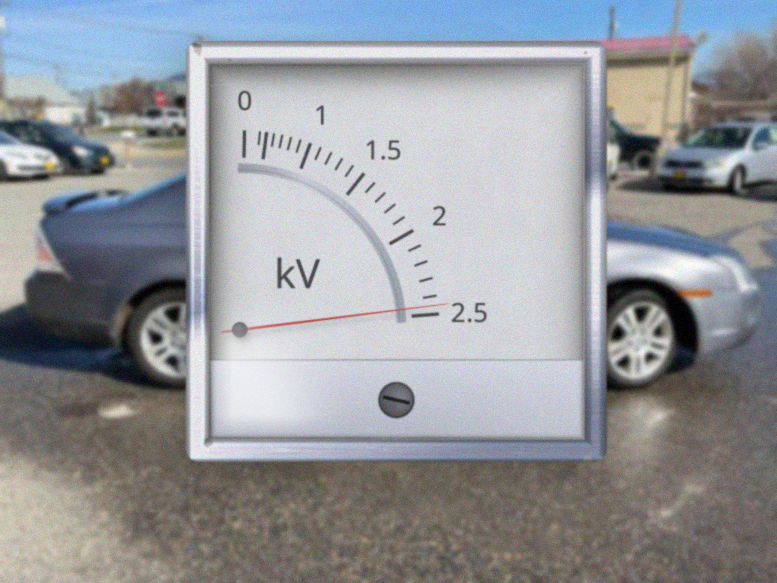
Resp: 2.45 kV
